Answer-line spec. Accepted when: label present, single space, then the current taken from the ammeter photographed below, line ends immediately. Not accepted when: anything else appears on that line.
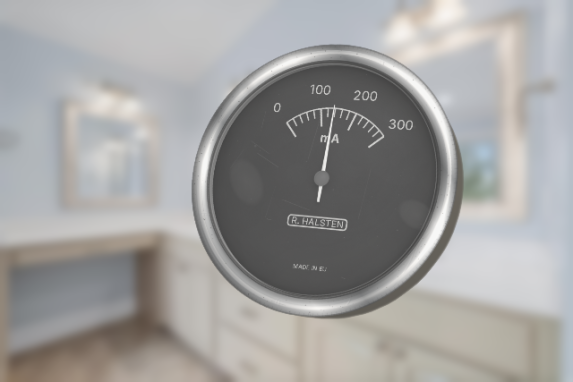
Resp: 140 mA
